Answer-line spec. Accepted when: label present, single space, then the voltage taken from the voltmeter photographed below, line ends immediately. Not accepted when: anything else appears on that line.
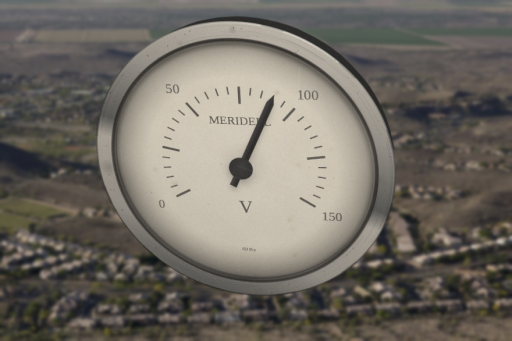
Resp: 90 V
